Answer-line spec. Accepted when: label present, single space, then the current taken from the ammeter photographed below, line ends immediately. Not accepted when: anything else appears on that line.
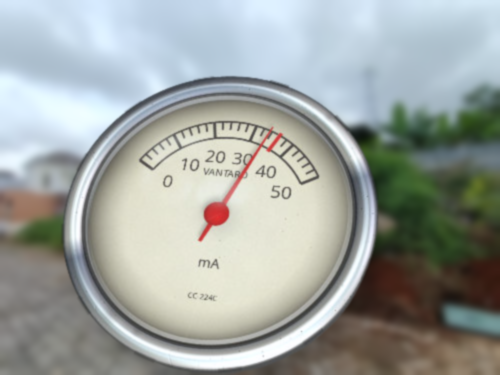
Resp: 34 mA
